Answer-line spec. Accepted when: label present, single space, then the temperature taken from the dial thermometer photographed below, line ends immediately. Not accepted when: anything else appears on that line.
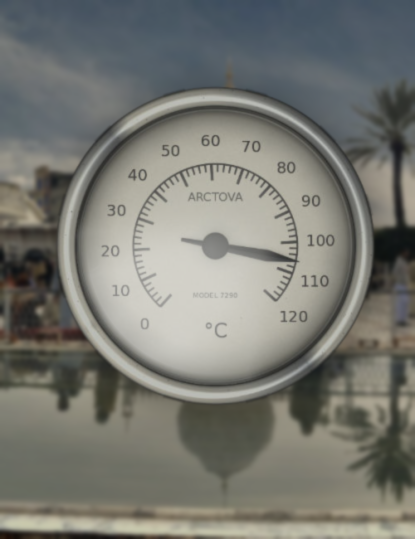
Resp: 106 °C
